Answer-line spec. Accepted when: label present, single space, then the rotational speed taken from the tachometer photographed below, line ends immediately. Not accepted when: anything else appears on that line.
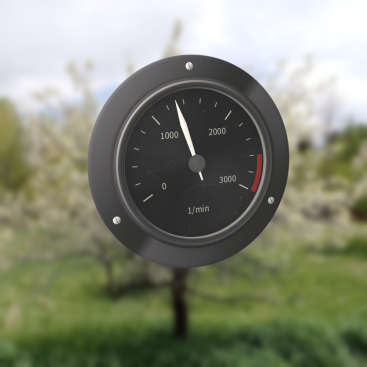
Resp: 1300 rpm
